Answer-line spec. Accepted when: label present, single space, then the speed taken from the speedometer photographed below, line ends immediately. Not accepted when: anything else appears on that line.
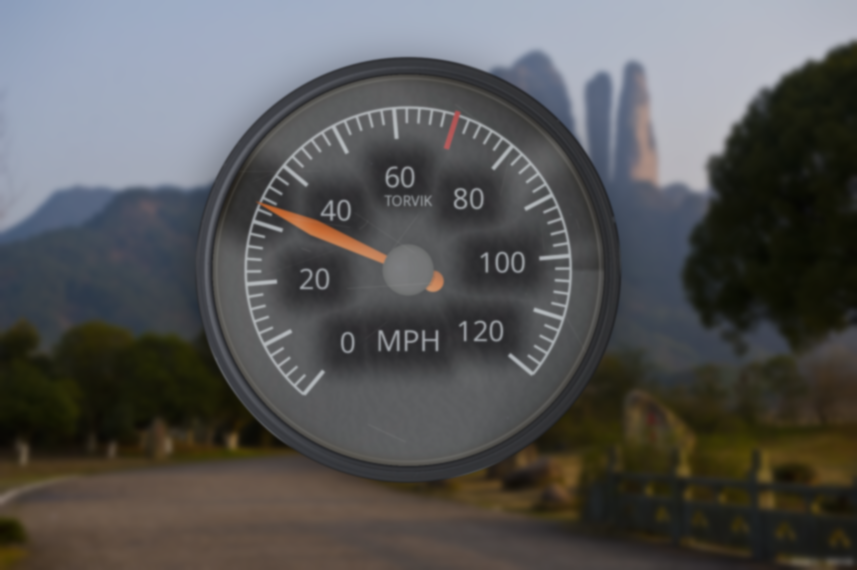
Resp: 33 mph
